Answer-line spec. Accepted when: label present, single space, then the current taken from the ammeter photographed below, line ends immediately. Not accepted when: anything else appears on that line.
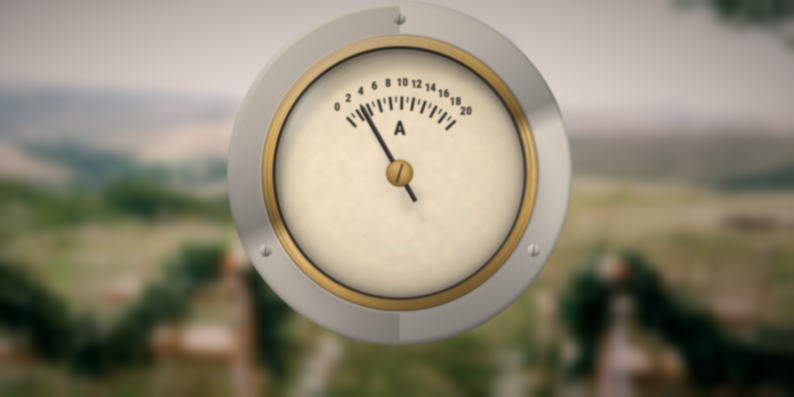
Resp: 3 A
